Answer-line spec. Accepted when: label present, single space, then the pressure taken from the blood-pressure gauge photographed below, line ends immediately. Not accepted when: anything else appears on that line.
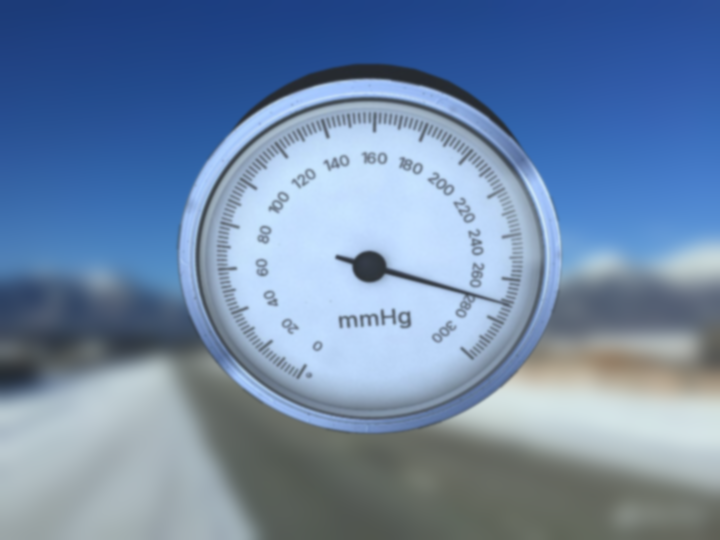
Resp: 270 mmHg
